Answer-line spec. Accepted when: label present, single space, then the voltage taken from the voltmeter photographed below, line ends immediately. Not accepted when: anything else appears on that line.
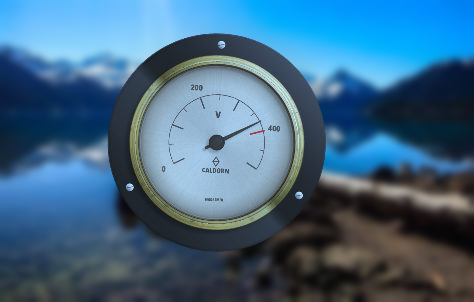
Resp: 375 V
